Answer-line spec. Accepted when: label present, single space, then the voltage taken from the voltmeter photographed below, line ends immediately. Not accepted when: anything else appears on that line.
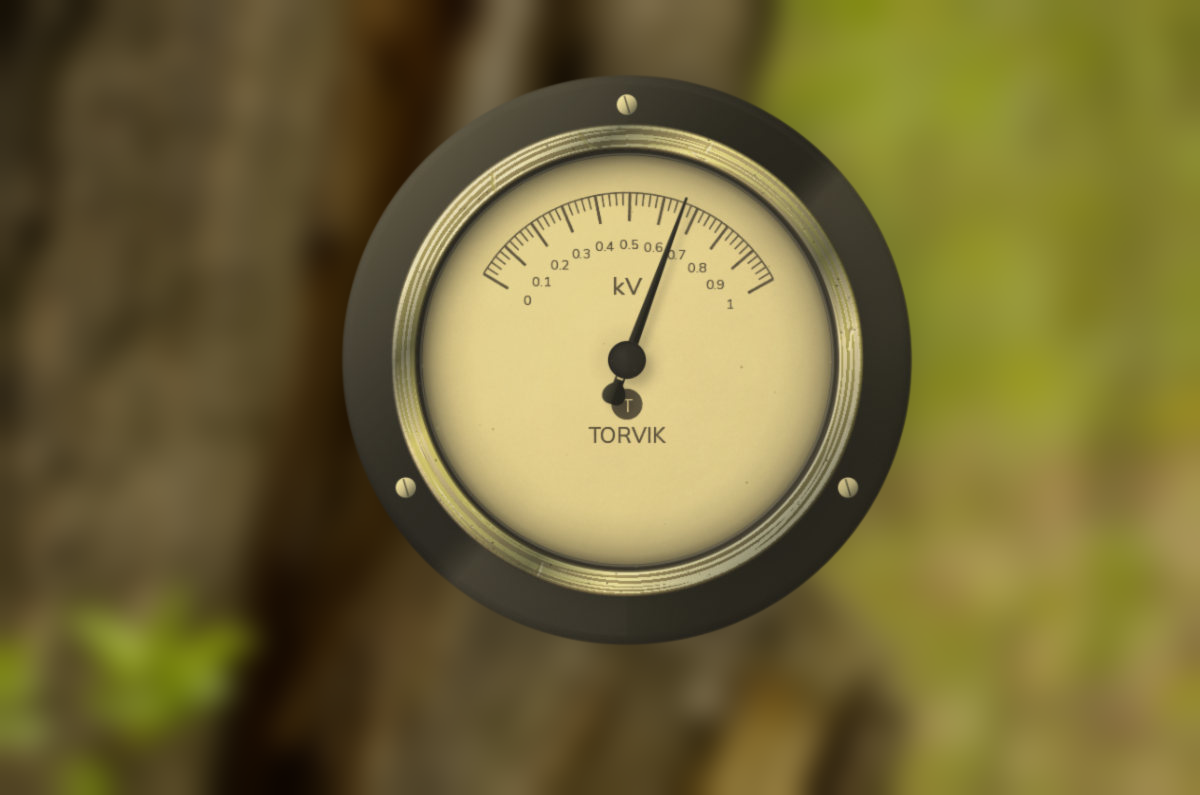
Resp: 0.66 kV
